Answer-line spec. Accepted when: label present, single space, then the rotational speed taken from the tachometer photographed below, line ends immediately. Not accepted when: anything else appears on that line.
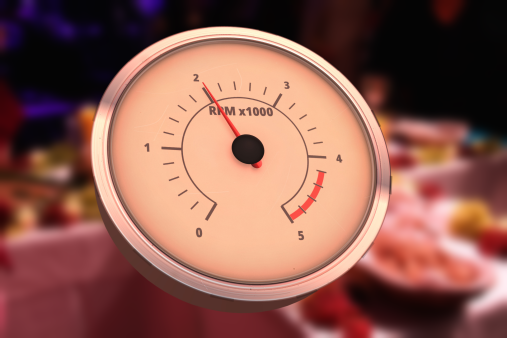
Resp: 2000 rpm
